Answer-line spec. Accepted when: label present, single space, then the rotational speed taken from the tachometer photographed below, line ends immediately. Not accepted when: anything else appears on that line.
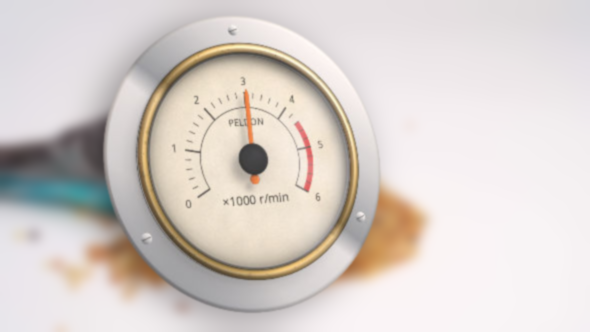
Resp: 3000 rpm
